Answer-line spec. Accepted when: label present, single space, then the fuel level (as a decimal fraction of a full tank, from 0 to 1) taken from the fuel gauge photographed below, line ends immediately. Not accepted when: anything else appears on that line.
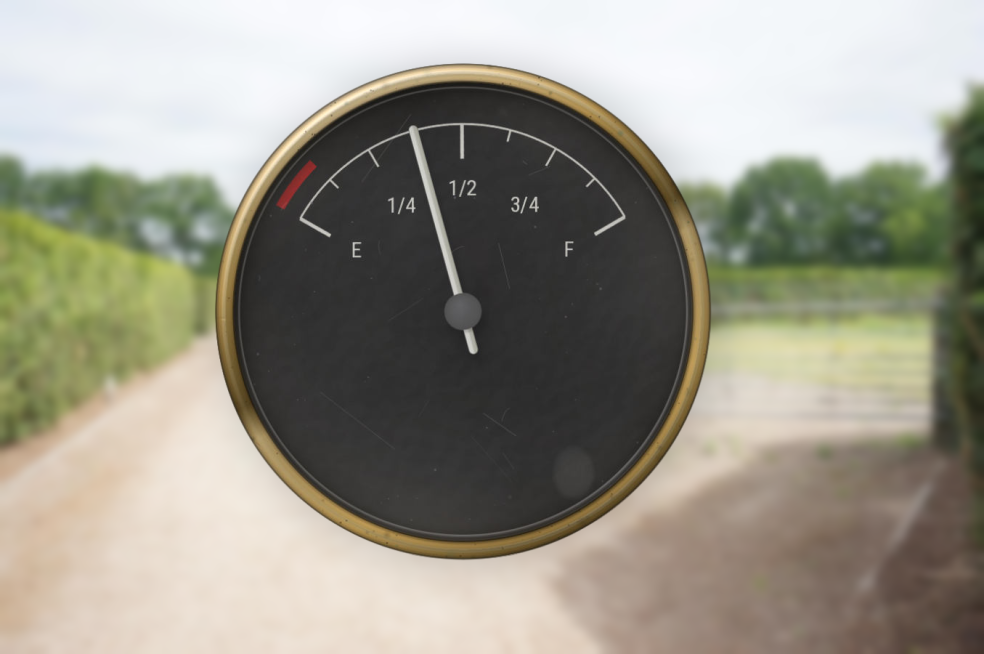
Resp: 0.375
